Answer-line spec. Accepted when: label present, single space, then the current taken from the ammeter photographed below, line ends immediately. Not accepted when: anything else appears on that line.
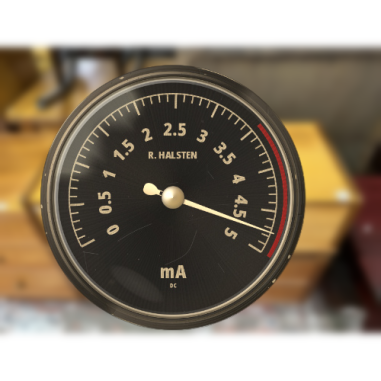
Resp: 4.75 mA
